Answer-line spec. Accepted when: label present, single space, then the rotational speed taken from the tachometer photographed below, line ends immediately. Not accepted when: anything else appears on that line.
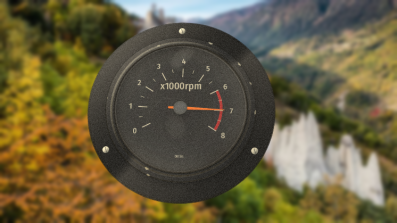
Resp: 7000 rpm
